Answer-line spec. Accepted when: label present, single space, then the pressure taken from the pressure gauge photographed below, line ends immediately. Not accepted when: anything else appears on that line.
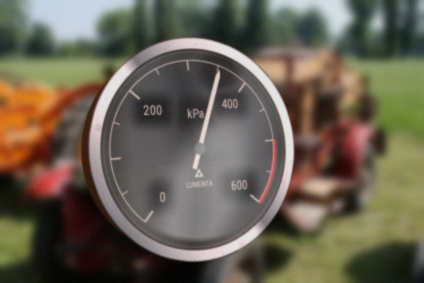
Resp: 350 kPa
